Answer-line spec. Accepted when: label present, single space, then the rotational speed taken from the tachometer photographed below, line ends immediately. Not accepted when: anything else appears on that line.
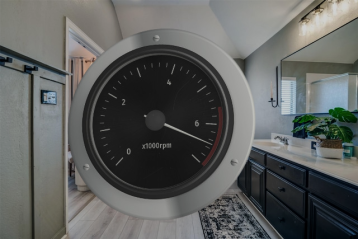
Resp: 6500 rpm
